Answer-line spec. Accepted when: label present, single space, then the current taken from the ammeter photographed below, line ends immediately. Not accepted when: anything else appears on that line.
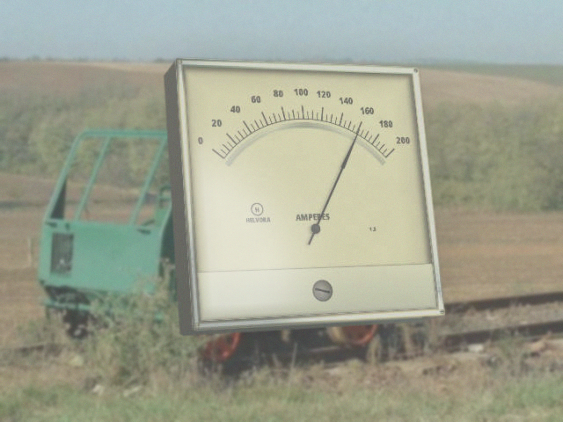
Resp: 160 A
